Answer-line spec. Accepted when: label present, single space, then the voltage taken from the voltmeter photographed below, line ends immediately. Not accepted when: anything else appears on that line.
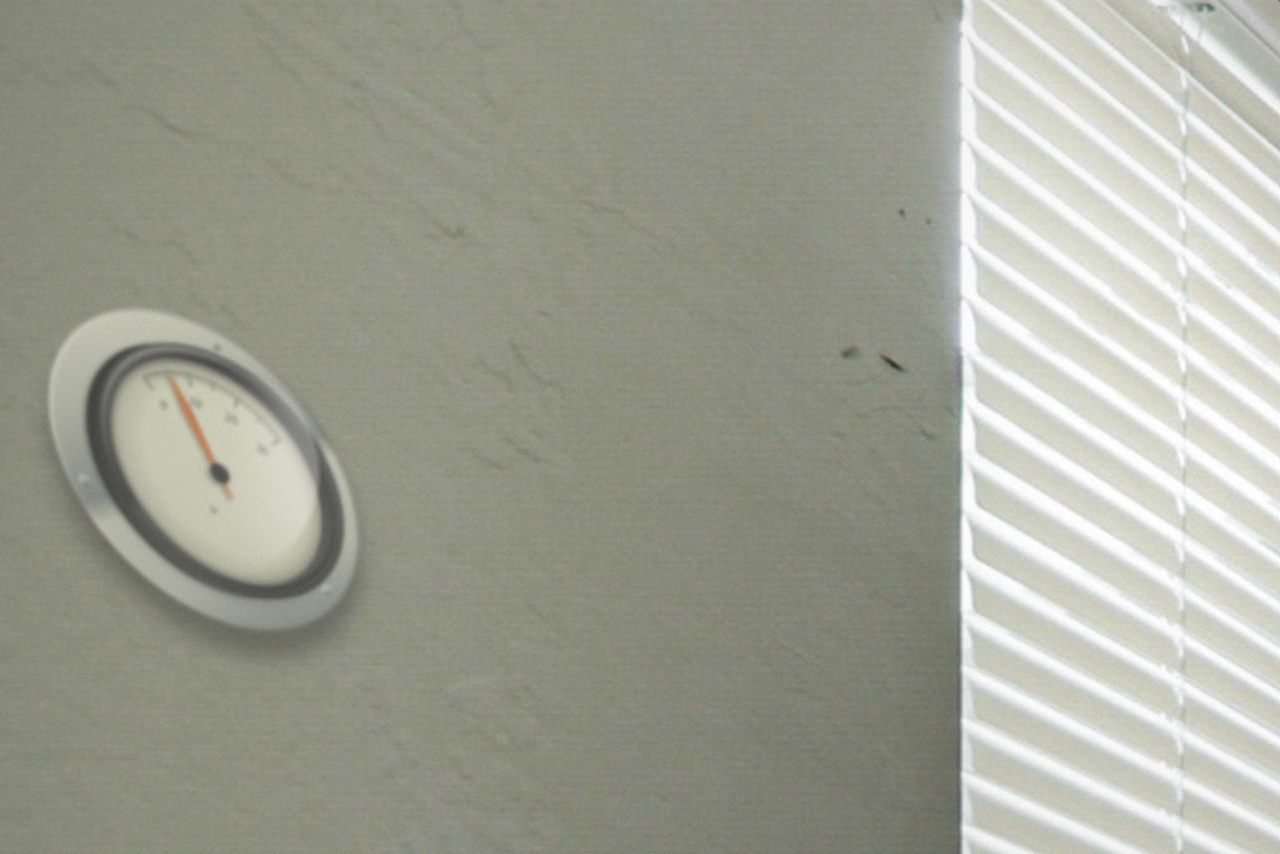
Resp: 5 V
